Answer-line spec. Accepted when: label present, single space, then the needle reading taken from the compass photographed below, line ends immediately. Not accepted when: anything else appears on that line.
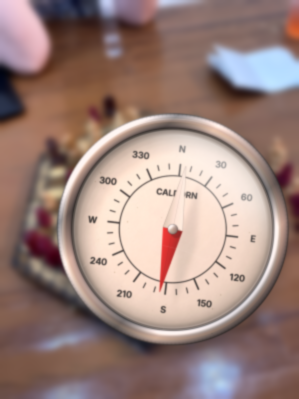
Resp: 185 °
